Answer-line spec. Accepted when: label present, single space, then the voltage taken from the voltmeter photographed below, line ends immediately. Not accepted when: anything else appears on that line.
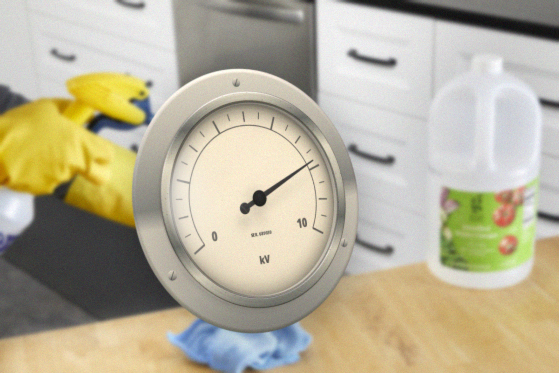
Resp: 7.75 kV
